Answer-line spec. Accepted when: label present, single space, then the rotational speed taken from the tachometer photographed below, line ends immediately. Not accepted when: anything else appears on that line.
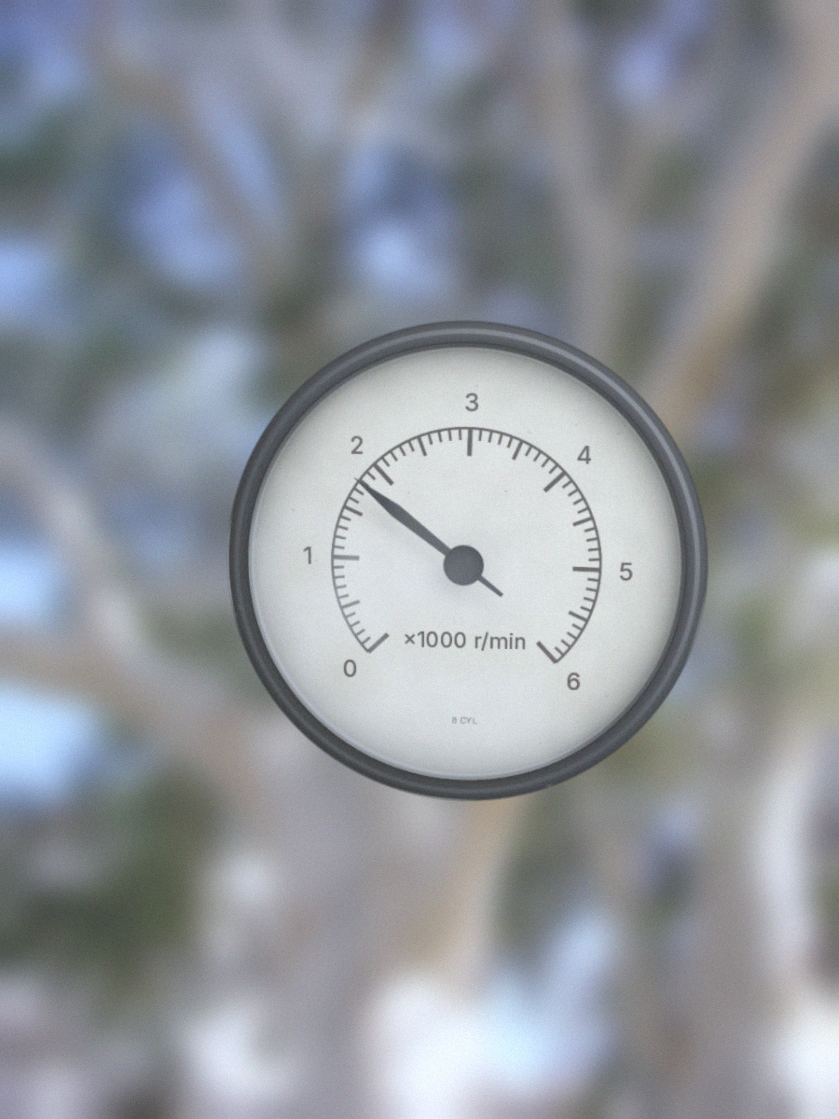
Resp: 1800 rpm
